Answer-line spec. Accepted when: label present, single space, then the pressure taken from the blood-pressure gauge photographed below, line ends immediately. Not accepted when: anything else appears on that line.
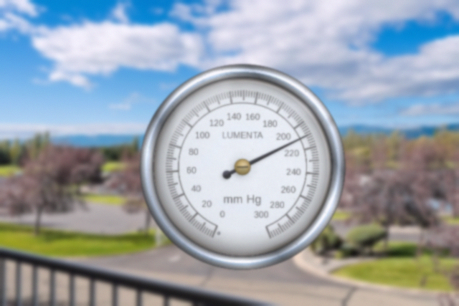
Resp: 210 mmHg
